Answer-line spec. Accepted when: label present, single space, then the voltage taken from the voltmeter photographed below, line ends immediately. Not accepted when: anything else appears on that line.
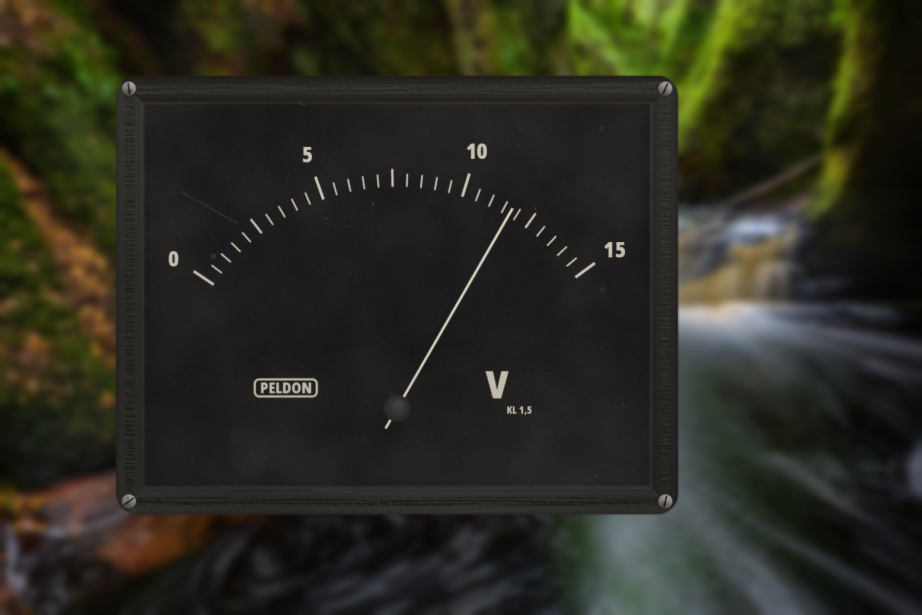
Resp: 11.75 V
